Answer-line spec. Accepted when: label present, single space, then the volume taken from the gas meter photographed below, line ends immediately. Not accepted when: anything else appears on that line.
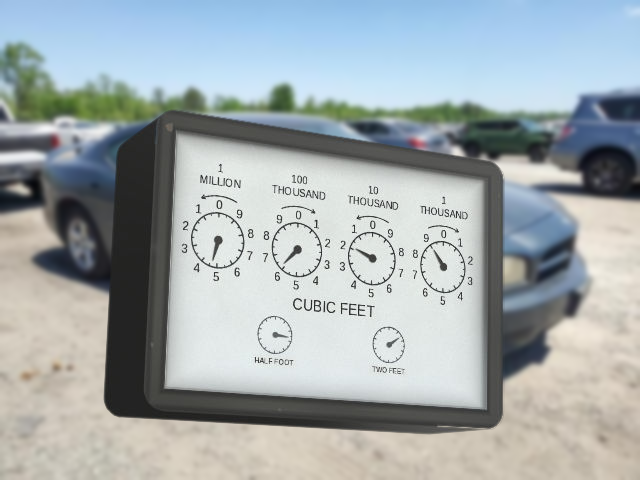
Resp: 461900 ft³
